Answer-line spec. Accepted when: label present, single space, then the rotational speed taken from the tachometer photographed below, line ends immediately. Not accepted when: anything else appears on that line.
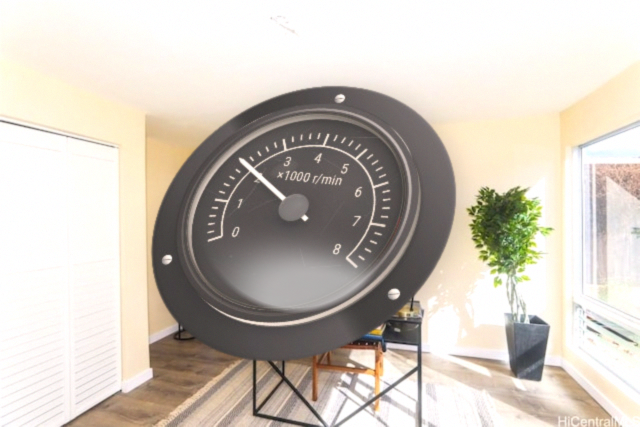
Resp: 2000 rpm
